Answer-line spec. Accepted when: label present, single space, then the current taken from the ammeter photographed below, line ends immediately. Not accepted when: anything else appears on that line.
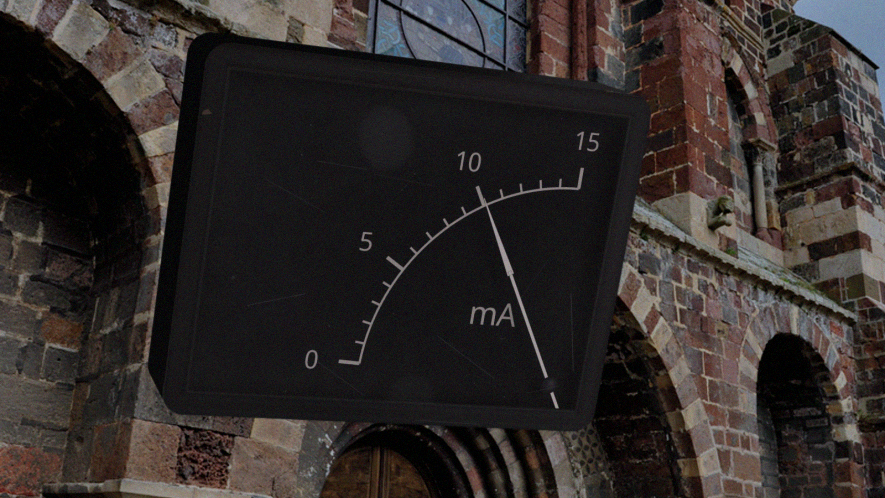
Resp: 10 mA
